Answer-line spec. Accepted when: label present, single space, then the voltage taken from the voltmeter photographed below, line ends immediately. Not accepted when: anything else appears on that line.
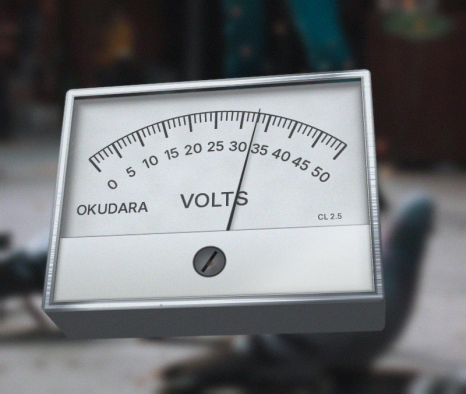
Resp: 33 V
